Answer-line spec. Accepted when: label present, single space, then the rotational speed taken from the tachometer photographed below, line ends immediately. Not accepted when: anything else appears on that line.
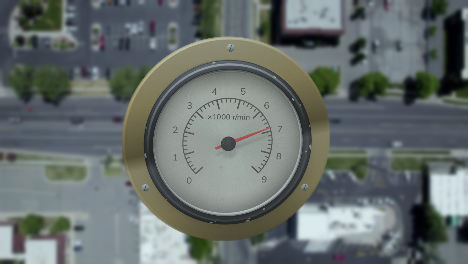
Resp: 6800 rpm
